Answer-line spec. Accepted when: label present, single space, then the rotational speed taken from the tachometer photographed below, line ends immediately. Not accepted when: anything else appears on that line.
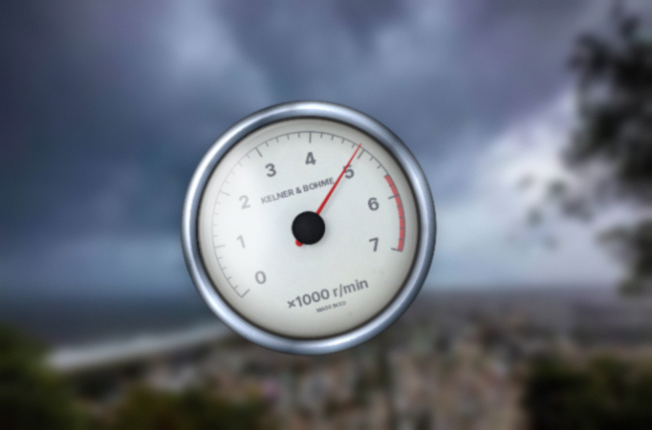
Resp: 4900 rpm
